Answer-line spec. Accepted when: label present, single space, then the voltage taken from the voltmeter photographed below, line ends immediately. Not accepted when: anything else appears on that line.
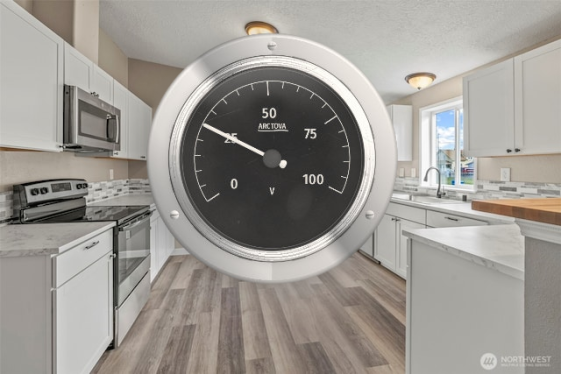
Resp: 25 V
